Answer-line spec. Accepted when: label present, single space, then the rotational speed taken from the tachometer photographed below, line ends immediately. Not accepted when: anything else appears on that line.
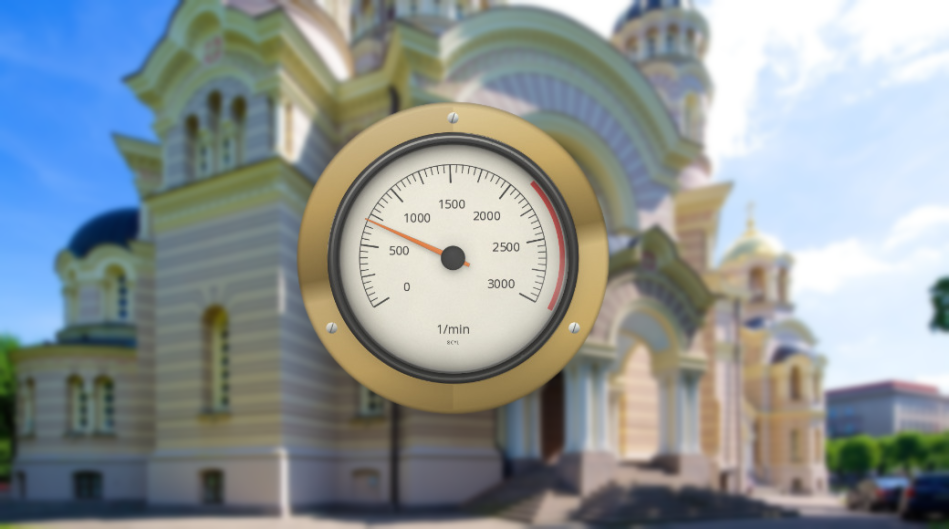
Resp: 700 rpm
